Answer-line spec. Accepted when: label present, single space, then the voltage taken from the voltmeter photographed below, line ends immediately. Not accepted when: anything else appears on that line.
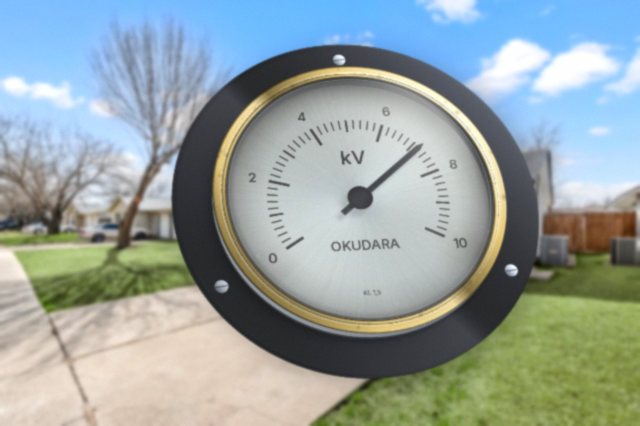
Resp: 7.2 kV
